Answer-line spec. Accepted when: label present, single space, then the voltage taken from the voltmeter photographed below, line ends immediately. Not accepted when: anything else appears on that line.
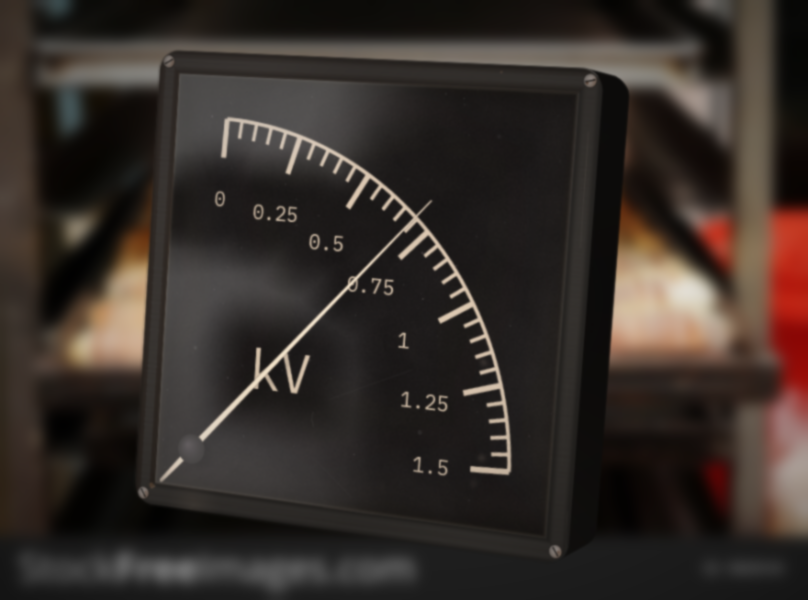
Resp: 0.7 kV
